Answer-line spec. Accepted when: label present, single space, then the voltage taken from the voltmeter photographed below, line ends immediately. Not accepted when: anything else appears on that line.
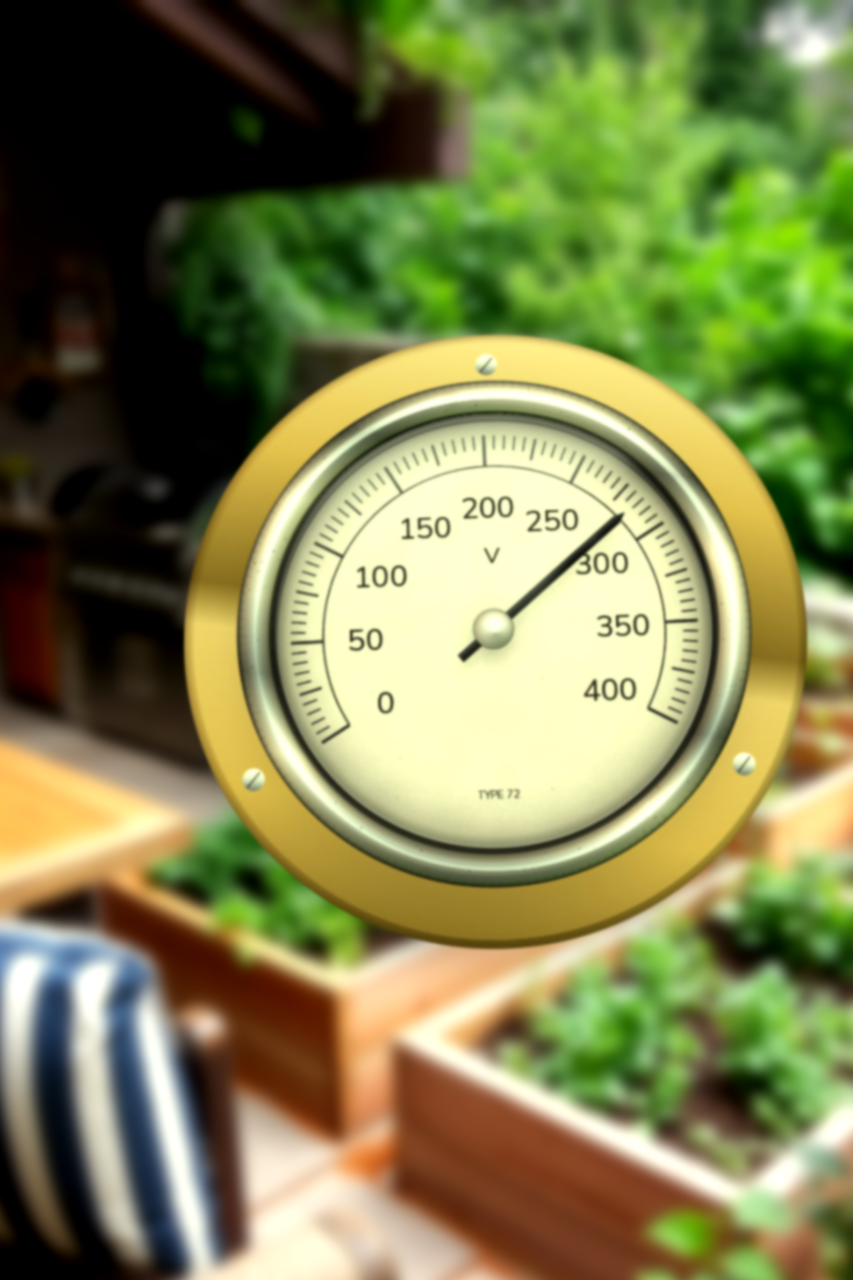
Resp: 285 V
